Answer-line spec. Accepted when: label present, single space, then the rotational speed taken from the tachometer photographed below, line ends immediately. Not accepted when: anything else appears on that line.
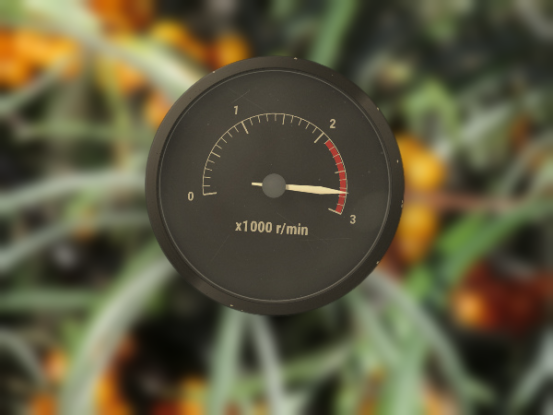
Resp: 2750 rpm
